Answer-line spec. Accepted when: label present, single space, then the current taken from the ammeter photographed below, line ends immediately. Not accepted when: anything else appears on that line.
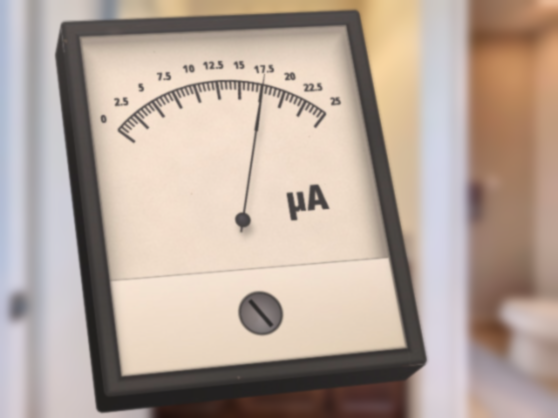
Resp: 17.5 µA
